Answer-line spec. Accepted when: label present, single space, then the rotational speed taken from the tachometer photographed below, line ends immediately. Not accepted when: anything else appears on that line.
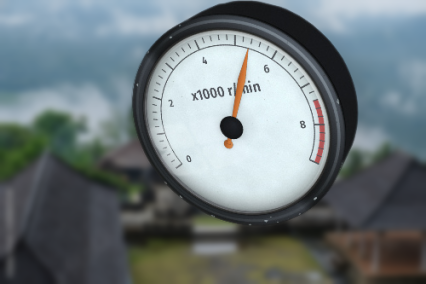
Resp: 5400 rpm
